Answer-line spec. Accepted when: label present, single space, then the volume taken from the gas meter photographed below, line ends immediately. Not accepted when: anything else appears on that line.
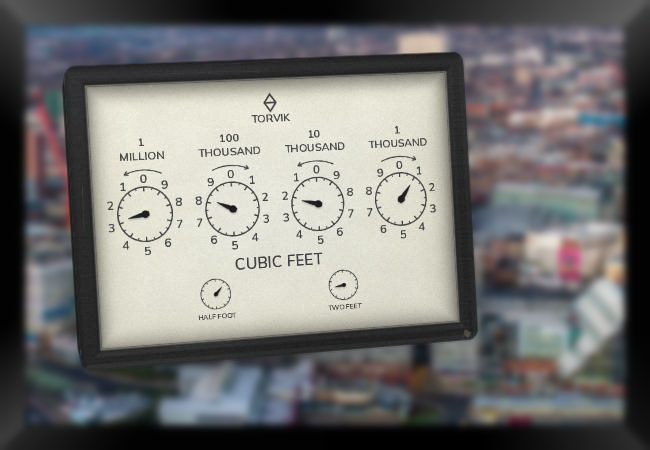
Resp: 282100 ft³
